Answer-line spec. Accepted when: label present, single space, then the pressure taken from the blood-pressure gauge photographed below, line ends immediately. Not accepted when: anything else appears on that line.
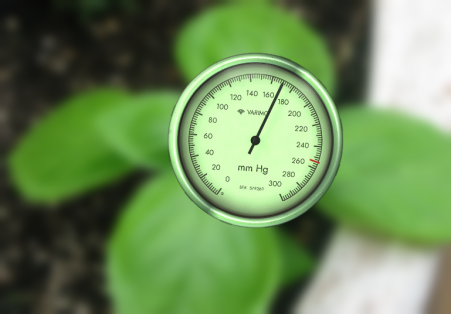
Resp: 170 mmHg
